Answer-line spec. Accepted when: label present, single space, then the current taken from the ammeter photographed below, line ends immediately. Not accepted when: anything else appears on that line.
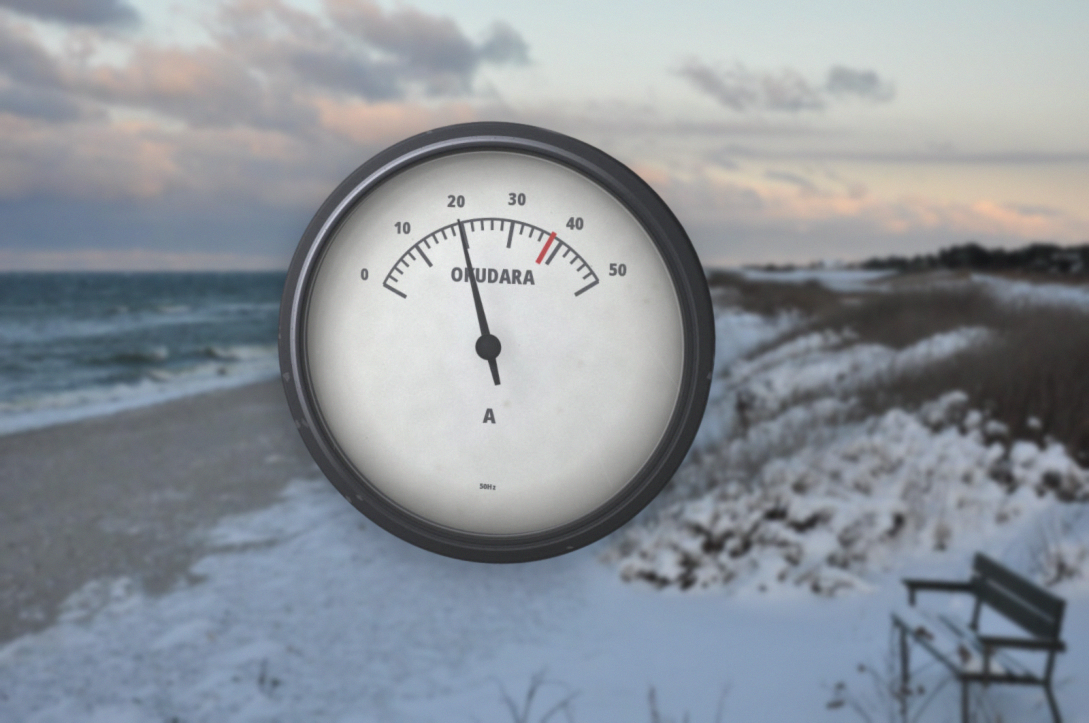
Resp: 20 A
